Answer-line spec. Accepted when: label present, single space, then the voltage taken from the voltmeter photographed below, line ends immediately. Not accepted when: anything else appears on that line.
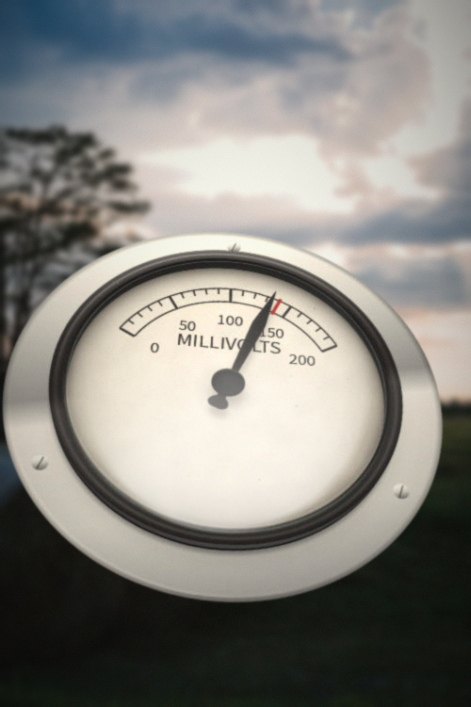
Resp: 135 mV
